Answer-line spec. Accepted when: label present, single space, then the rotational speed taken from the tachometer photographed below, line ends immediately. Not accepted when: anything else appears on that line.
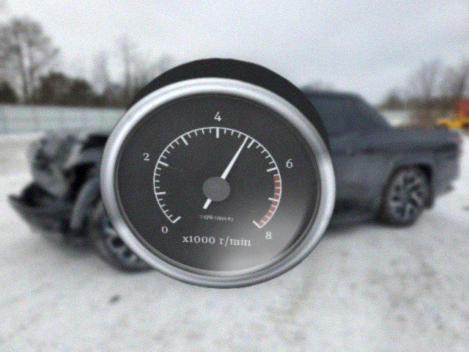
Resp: 4800 rpm
